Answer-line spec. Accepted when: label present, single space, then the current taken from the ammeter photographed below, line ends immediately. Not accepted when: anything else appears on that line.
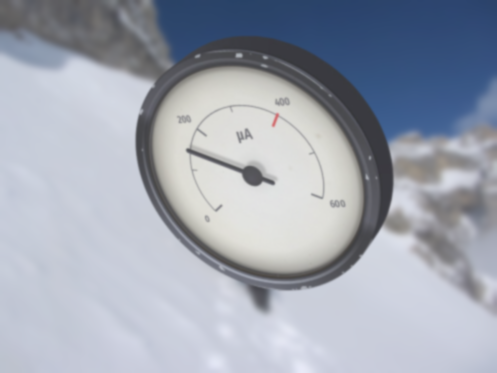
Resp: 150 µA
